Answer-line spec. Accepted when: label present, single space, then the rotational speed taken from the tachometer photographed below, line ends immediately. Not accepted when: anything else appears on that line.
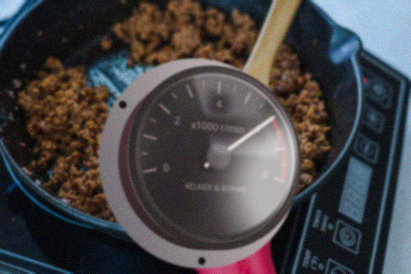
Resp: 6000 rpm
